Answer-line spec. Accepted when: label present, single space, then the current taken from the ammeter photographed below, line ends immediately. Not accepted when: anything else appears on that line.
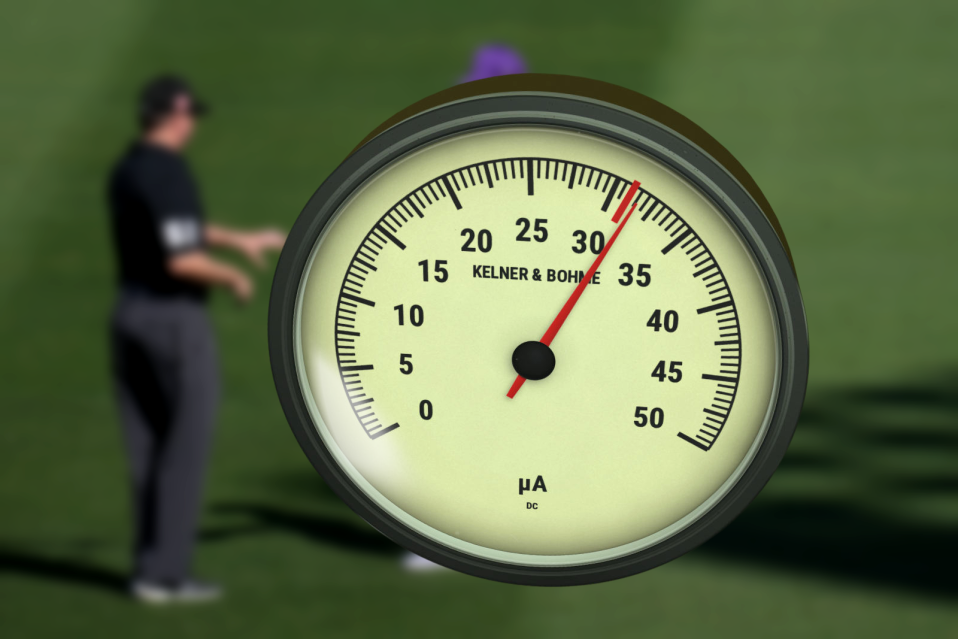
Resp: 31.5 µA
